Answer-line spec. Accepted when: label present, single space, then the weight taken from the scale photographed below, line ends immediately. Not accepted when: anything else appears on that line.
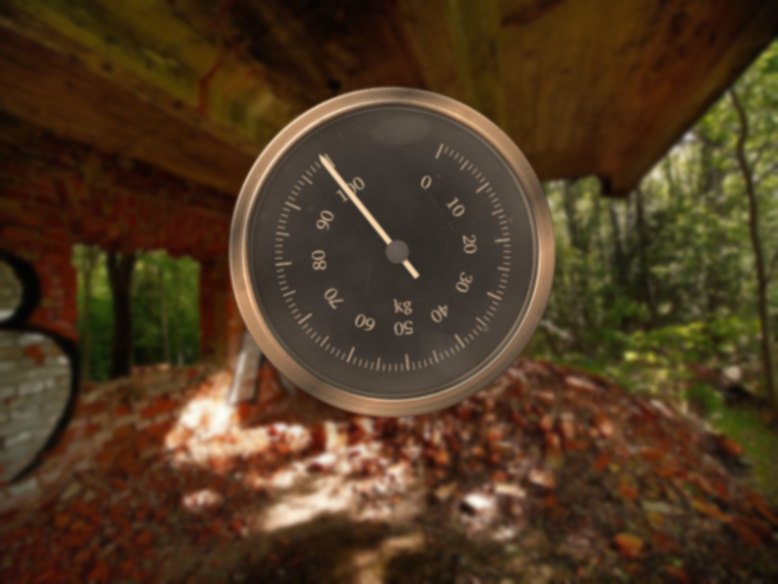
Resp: 99 kg
